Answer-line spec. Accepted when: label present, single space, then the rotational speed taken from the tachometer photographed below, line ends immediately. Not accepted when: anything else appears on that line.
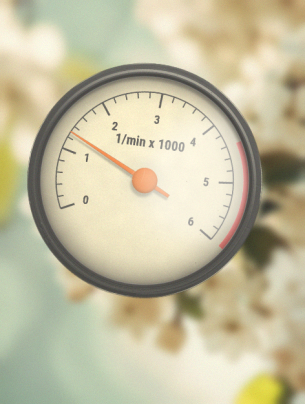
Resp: 1300 rpm
